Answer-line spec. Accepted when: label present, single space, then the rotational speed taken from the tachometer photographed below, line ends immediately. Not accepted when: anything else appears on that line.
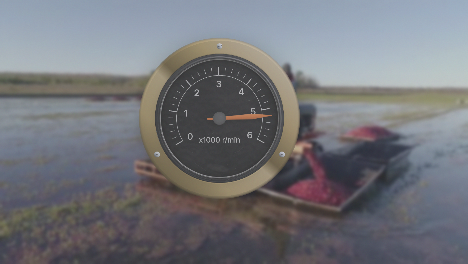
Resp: 5200 rpm
